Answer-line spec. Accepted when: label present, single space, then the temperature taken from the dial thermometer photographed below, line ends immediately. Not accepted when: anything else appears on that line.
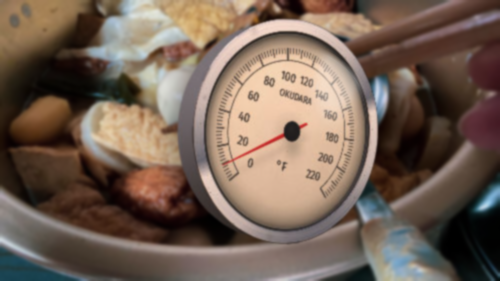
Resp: 10 °F
